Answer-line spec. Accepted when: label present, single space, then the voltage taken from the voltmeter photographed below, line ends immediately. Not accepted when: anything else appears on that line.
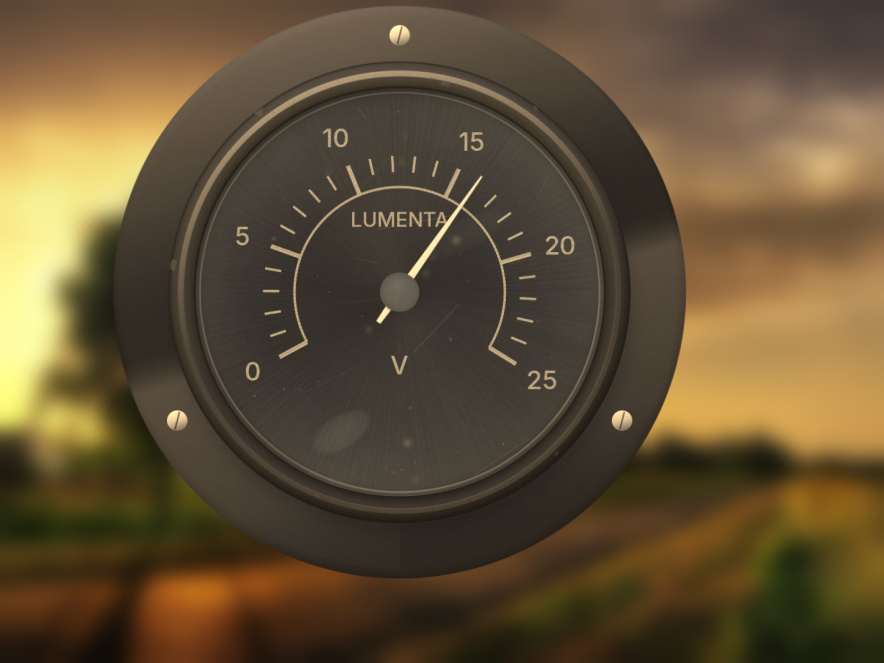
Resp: 16 V
